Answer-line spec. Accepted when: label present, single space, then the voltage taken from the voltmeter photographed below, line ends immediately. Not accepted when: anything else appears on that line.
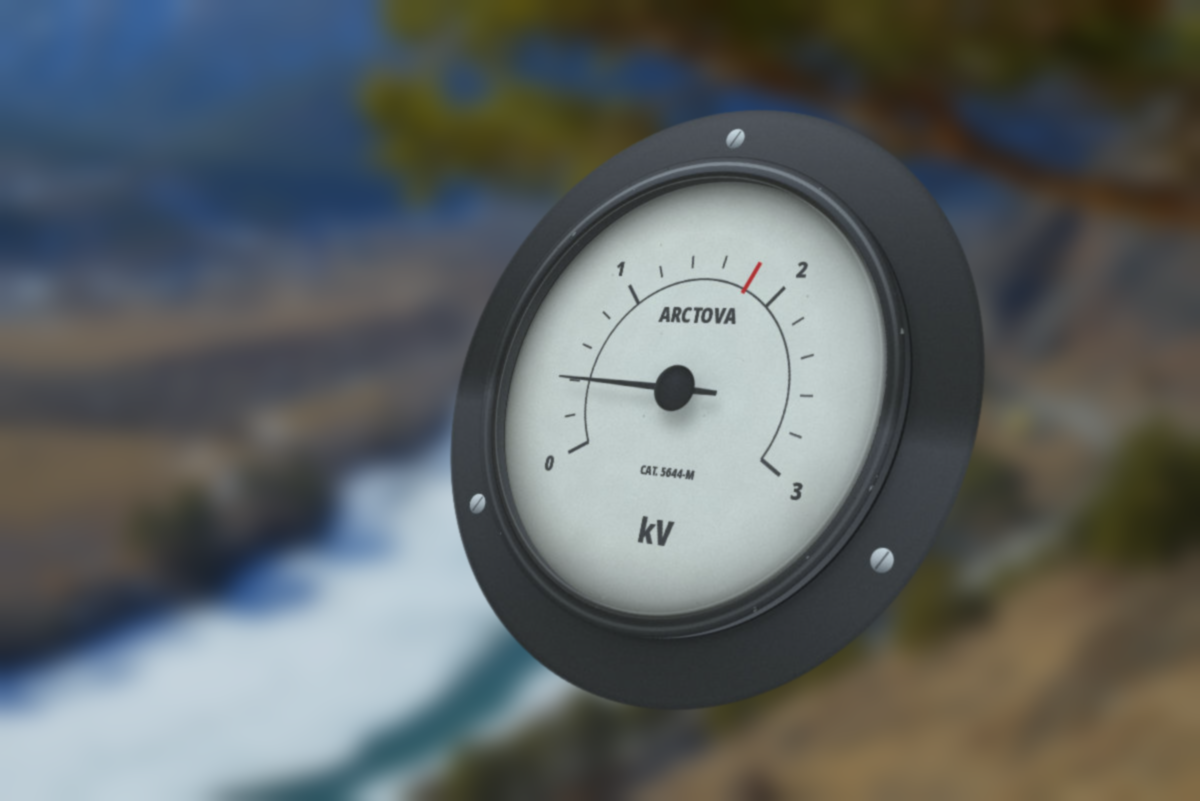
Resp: 0.4 kV
